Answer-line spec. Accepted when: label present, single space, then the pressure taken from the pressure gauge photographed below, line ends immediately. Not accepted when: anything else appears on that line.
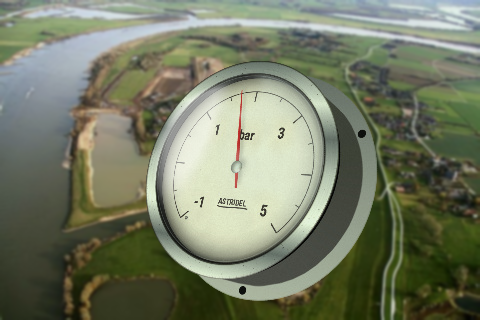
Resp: 1.75 bar
